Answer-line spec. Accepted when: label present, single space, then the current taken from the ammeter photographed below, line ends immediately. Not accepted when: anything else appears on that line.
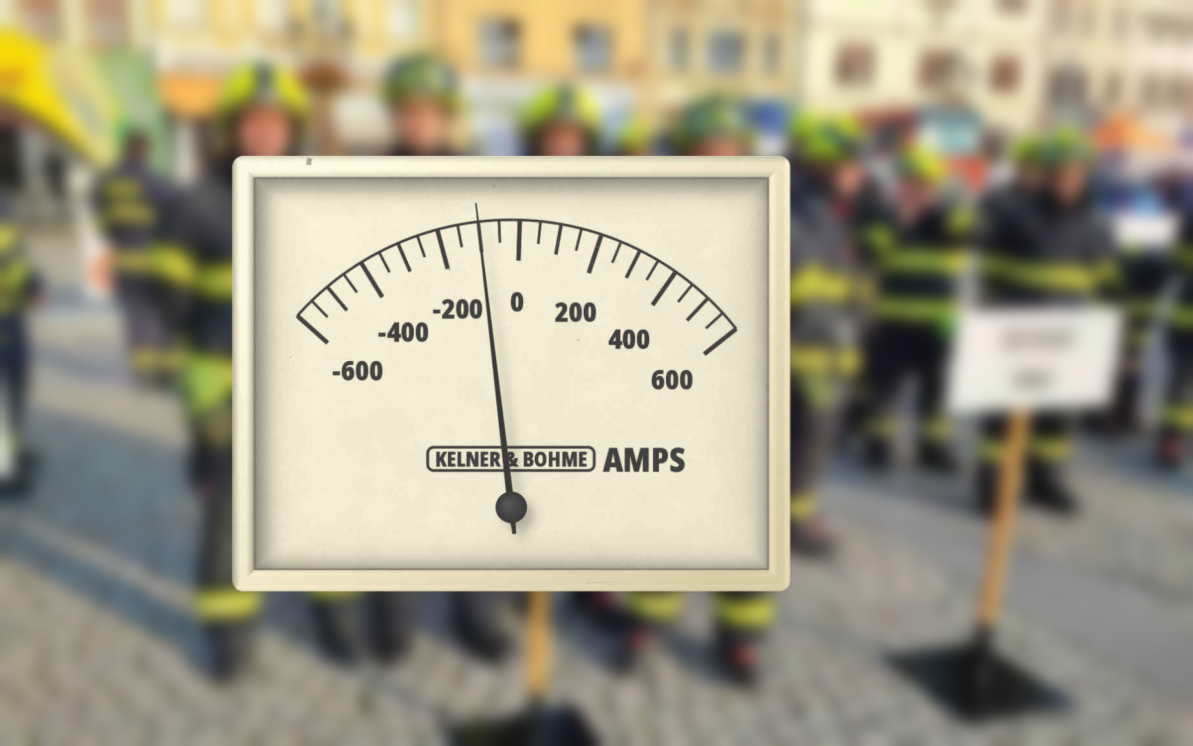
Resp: -100 A
